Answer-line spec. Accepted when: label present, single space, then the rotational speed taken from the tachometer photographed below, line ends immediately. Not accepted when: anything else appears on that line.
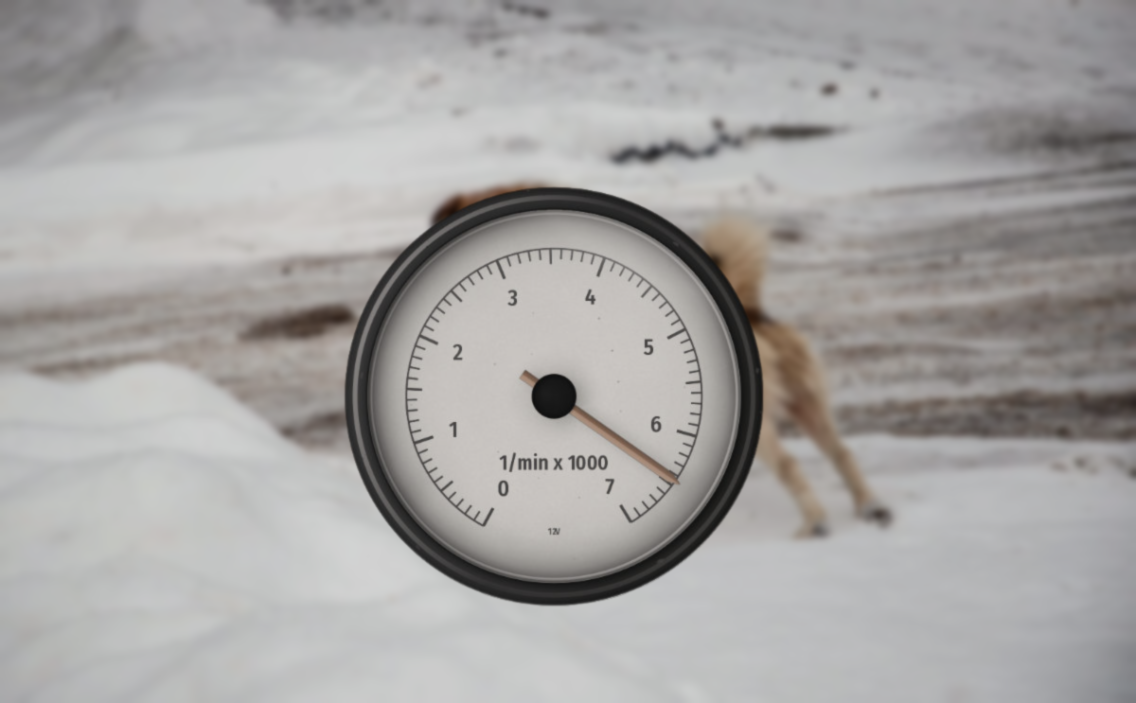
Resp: 6450 rpm
